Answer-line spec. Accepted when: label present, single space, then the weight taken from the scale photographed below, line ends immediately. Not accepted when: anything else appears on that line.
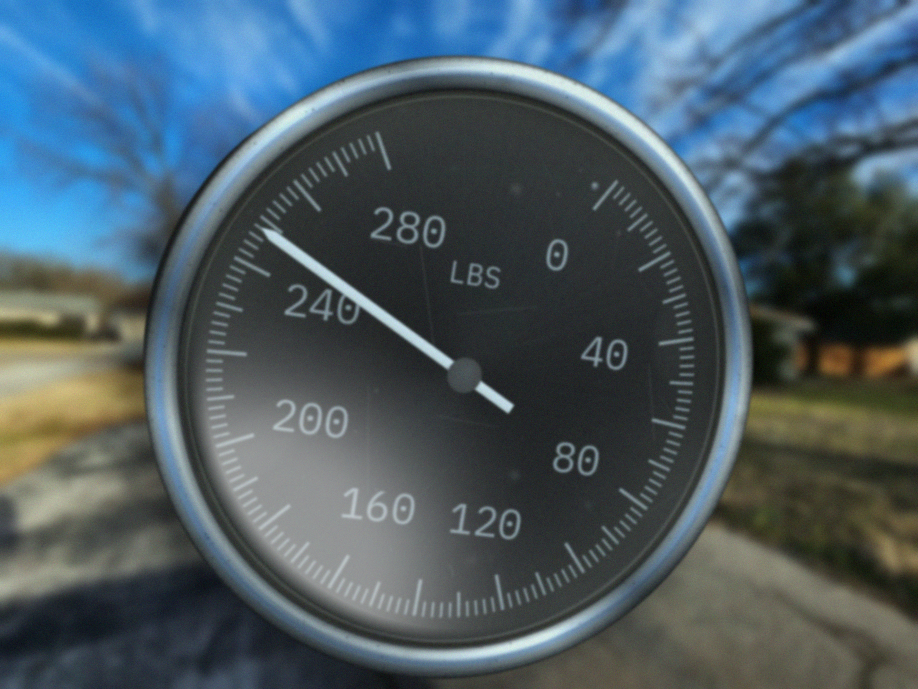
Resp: 248 lb
